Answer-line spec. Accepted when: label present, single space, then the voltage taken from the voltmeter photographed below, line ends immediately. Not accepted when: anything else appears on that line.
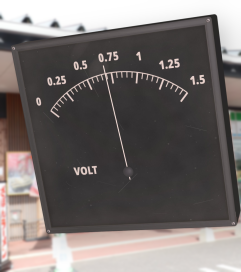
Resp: 0.7 V
